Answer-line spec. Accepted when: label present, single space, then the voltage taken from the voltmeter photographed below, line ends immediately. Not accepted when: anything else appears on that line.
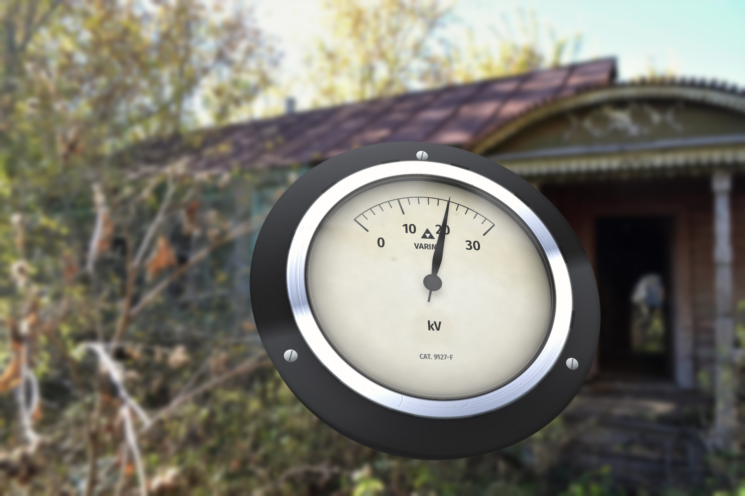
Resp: 20 kV
